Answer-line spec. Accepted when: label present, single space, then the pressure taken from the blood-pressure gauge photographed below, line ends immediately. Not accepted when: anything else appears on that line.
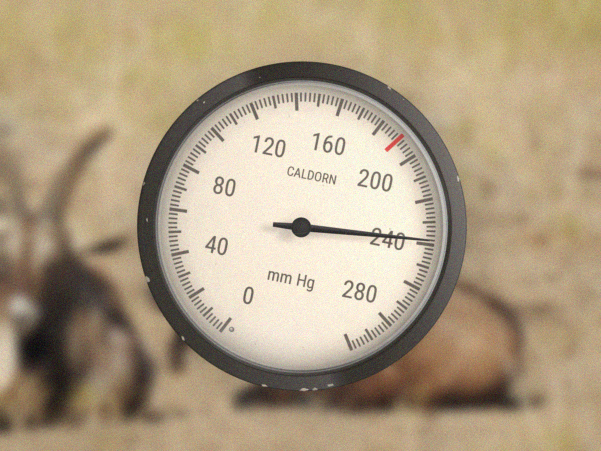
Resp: 238 mmHg
